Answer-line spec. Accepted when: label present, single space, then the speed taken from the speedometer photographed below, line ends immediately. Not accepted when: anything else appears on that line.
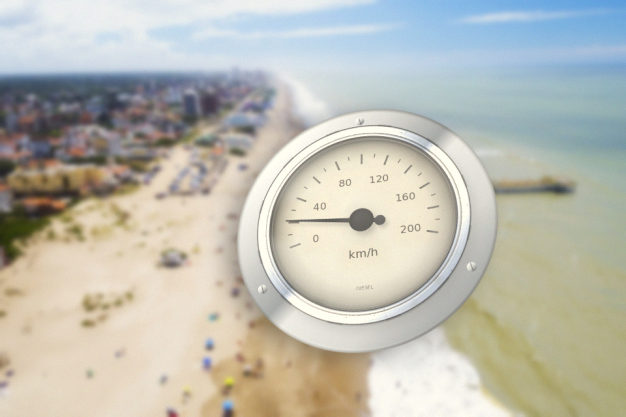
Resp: 20 km/h
